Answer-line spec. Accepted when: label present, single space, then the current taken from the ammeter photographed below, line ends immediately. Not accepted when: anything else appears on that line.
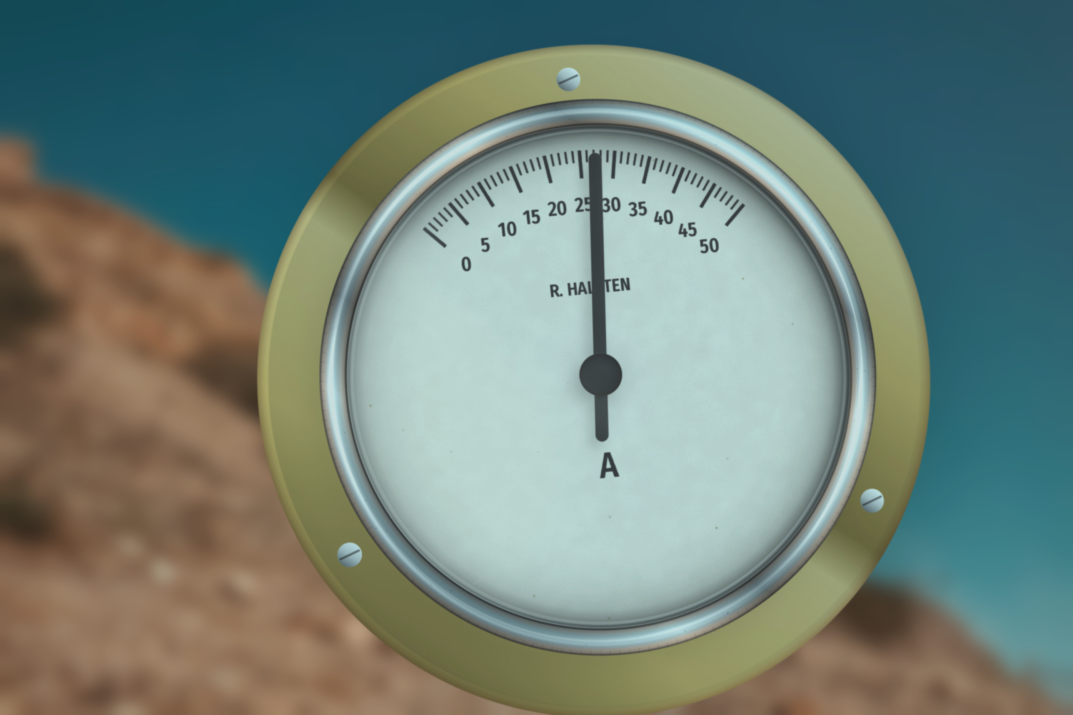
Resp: 27 A
